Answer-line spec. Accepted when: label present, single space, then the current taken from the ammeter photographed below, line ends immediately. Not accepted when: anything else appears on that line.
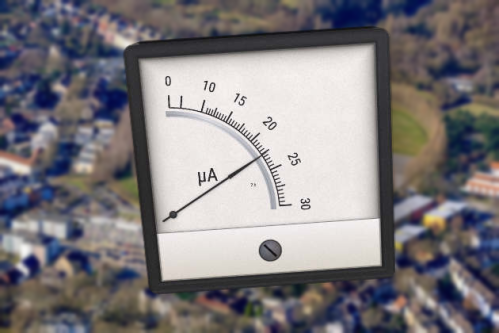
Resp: 22.5 µA
